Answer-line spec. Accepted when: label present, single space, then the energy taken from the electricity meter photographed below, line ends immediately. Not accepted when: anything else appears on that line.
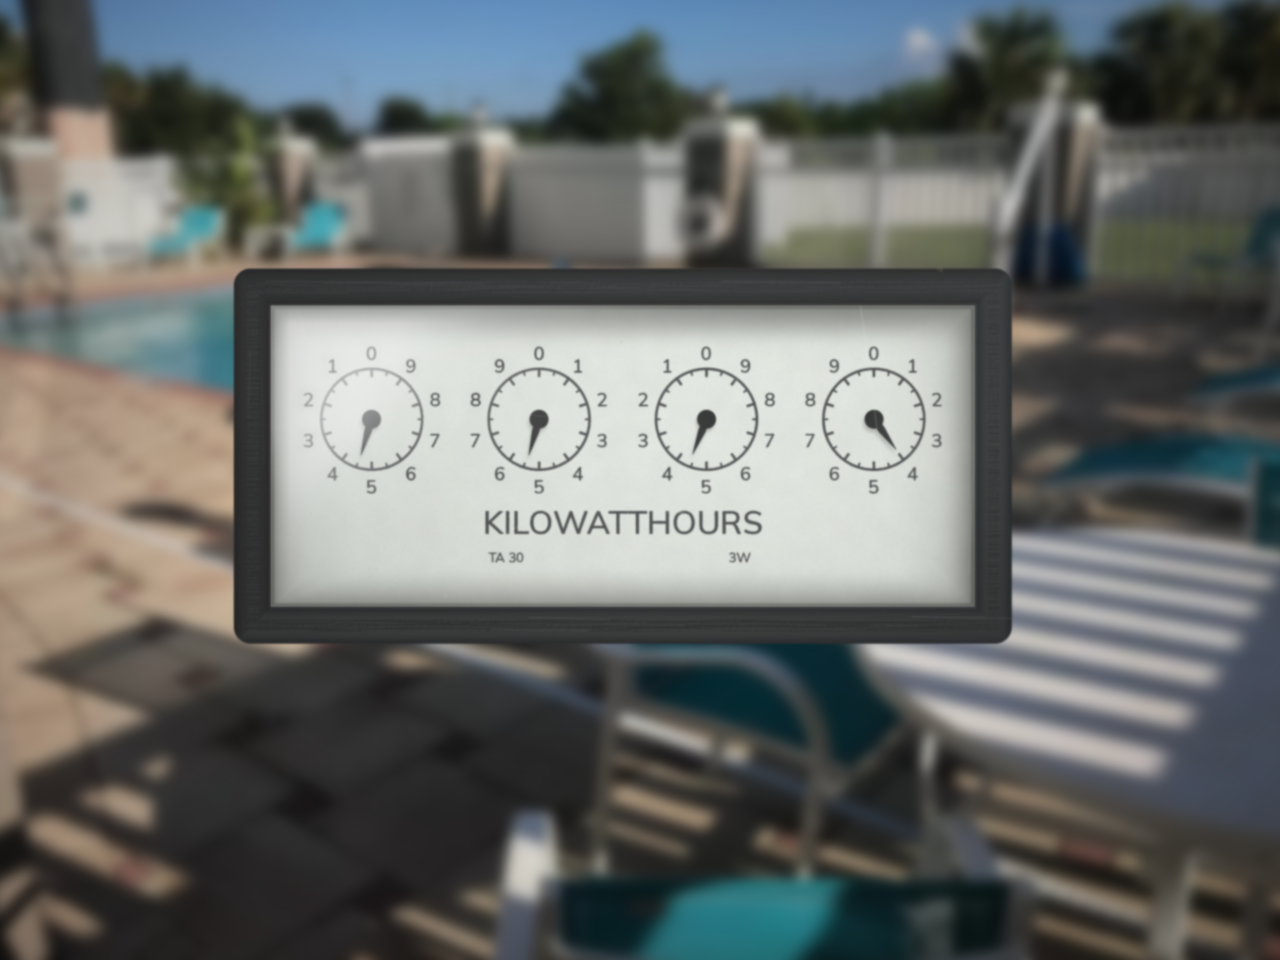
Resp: 4544 kWh
